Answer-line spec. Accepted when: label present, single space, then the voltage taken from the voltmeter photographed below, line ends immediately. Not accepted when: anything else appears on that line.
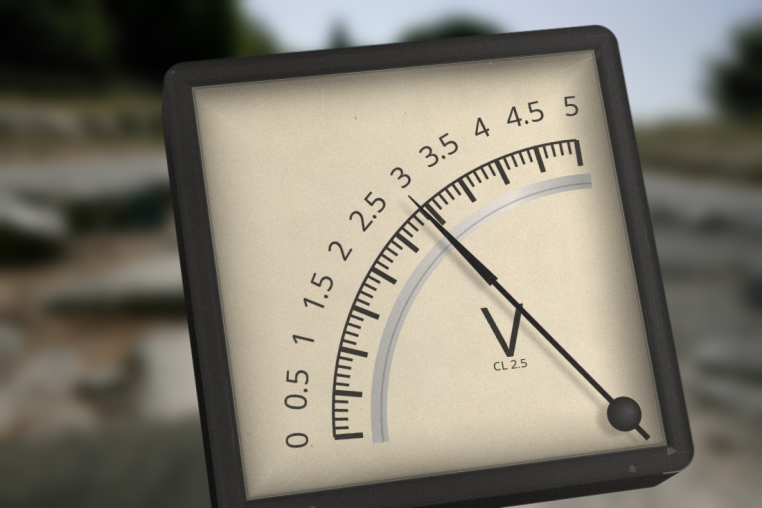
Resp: 2.9 V
